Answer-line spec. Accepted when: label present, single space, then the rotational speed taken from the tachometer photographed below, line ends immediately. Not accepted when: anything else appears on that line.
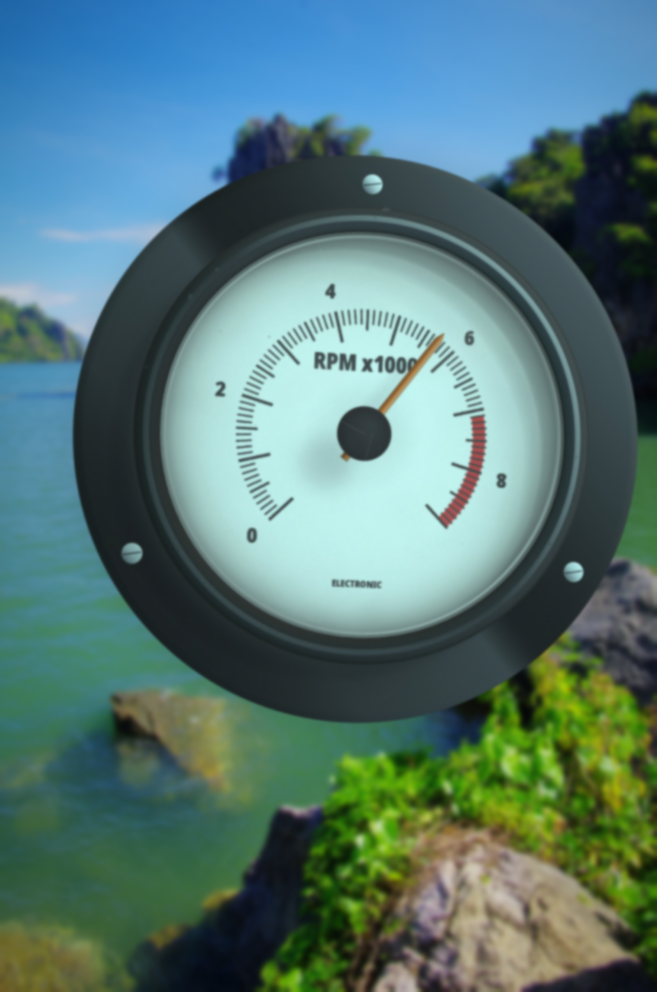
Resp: 5700 rpm
